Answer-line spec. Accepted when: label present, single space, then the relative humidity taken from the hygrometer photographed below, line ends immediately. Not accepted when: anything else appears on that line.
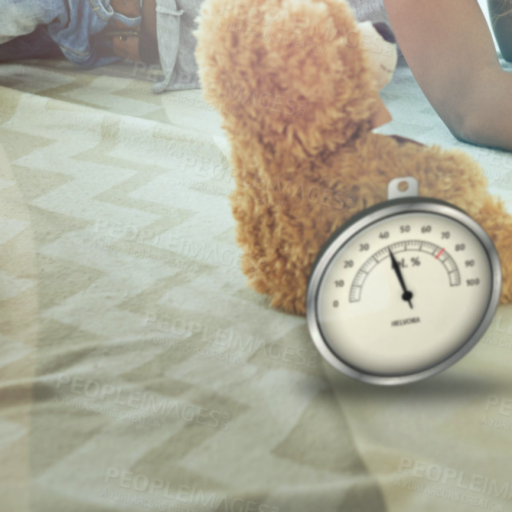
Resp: 40 %
